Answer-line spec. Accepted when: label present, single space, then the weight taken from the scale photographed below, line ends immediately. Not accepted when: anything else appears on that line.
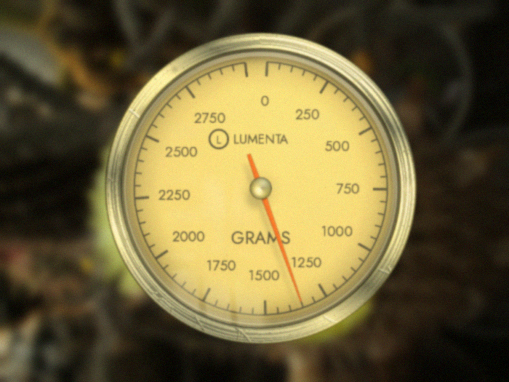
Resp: 1350 g
